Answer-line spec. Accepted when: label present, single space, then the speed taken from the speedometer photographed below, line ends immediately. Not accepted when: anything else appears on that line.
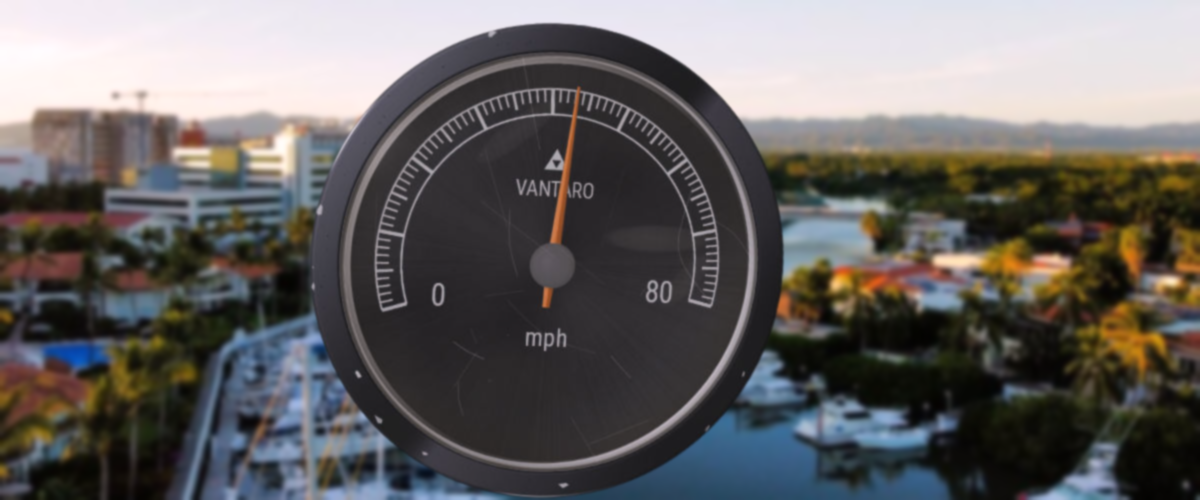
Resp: 43 mph
